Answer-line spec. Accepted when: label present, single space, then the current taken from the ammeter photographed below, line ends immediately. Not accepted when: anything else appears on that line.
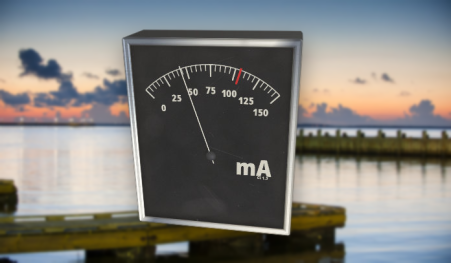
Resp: 45 mA
